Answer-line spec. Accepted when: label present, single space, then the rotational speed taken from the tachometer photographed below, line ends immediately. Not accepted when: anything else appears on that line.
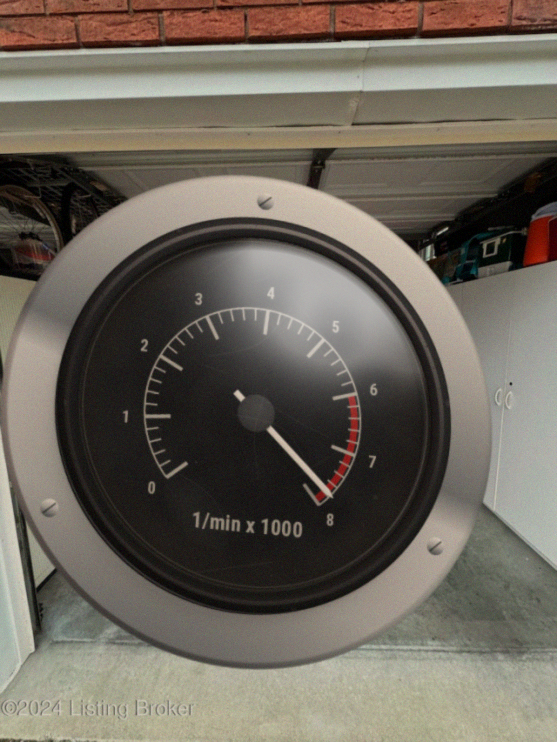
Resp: 7800 rpm
